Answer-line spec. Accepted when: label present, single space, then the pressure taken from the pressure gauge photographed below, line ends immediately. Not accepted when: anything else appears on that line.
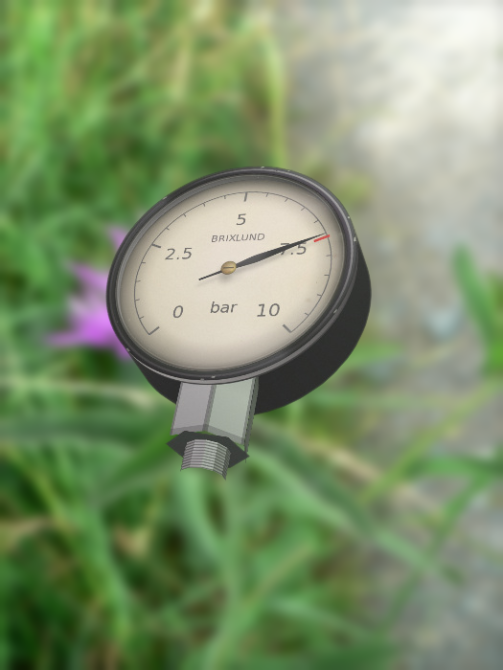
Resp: 7.5 bar
